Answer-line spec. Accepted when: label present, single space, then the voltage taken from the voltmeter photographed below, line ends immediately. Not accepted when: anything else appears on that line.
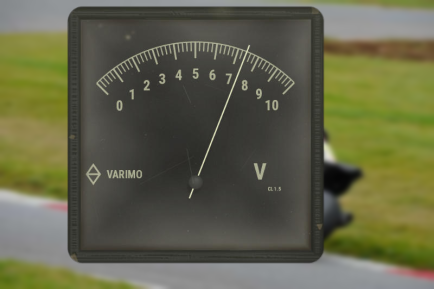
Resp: 7.4 V
